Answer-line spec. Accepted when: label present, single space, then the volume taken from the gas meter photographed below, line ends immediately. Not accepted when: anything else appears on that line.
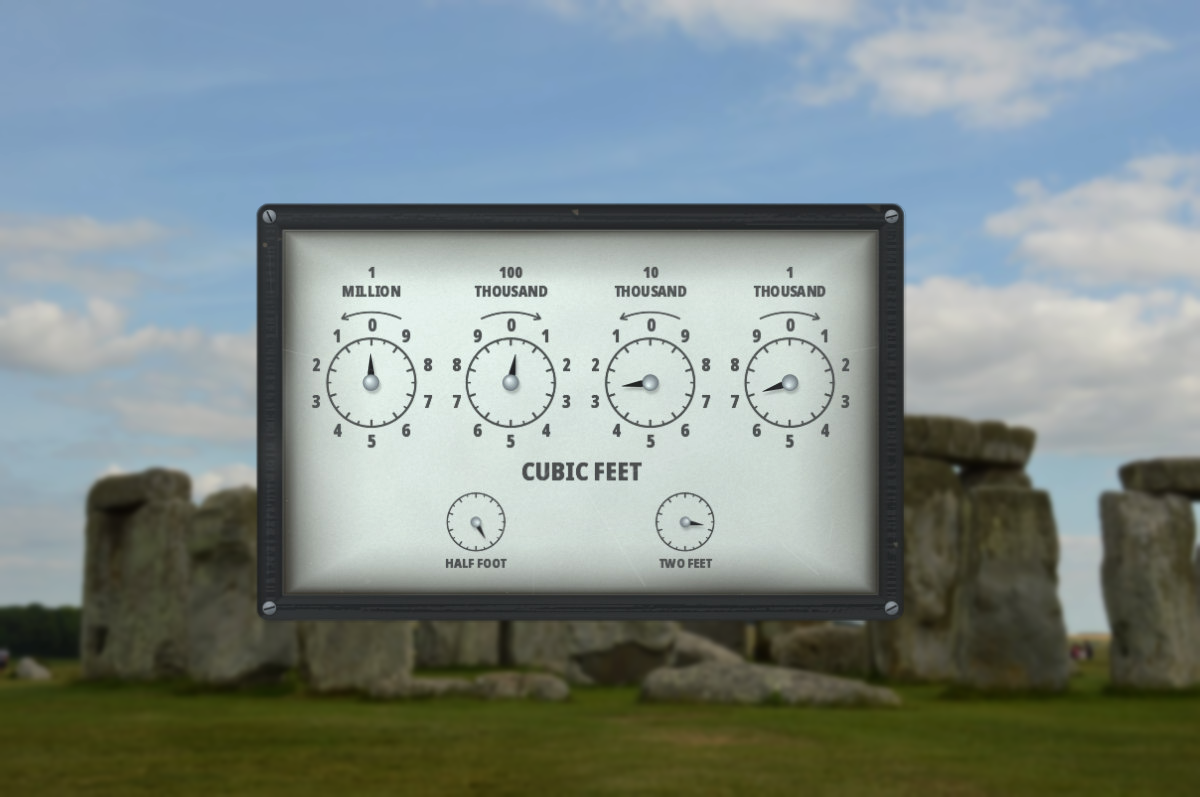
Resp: 2700 ft³
